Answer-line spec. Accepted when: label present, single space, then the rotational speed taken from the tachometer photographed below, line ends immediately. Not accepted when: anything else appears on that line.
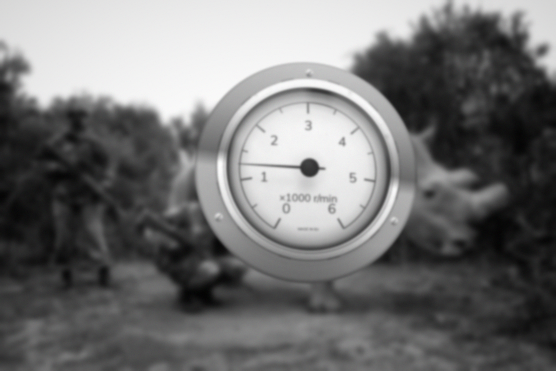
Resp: 1250 rpm
